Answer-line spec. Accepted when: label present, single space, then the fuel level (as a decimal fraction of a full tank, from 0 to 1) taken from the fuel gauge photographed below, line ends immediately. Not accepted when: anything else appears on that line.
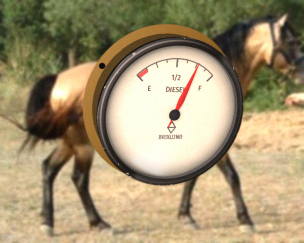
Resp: 0.75
